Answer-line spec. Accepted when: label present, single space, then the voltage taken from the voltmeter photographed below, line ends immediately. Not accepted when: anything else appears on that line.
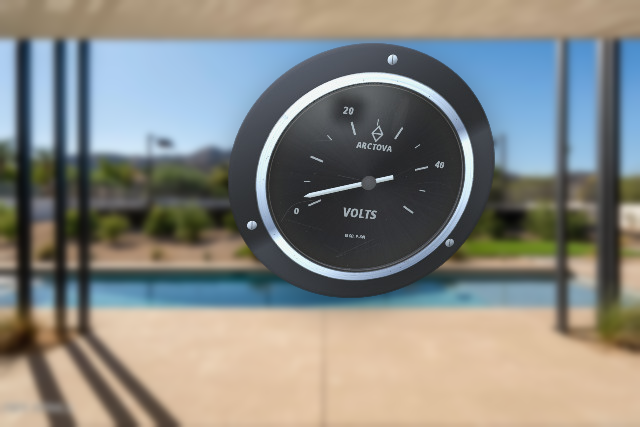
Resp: 2.5 V
